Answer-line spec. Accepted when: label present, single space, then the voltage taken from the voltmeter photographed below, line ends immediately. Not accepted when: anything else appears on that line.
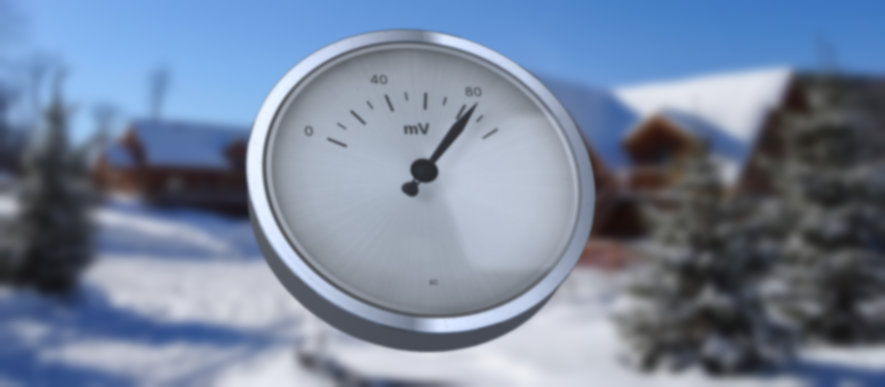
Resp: 85 mV
